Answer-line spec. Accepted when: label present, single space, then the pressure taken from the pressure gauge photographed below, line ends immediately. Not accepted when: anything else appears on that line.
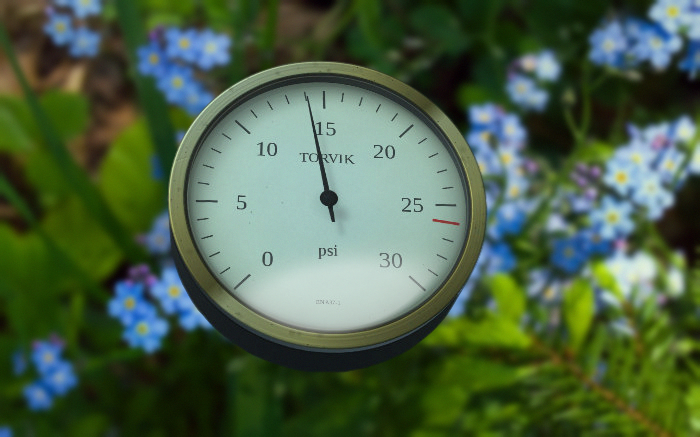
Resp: 14 psi
